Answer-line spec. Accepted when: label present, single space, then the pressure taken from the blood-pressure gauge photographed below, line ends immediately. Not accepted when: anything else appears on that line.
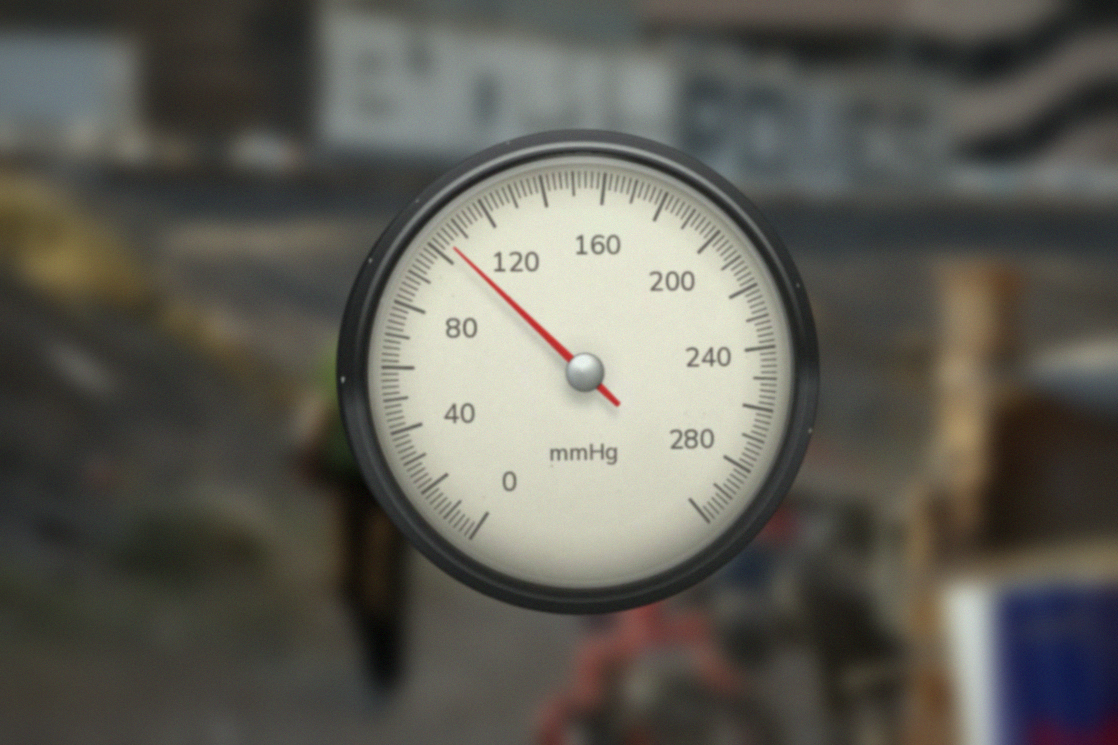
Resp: 104 mmHg
